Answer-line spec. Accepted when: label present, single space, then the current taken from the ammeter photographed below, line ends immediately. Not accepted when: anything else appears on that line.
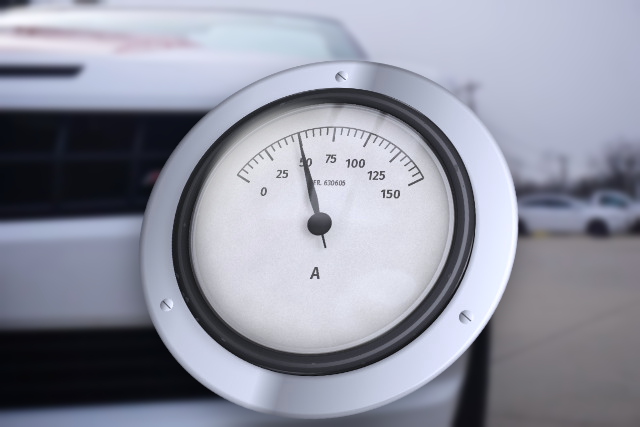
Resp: 50 A
